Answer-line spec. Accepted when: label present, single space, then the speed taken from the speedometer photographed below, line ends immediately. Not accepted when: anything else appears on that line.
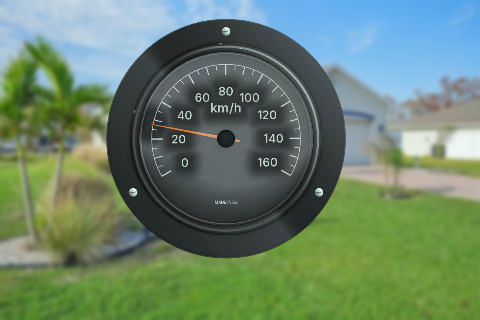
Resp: 27.5 km/h
